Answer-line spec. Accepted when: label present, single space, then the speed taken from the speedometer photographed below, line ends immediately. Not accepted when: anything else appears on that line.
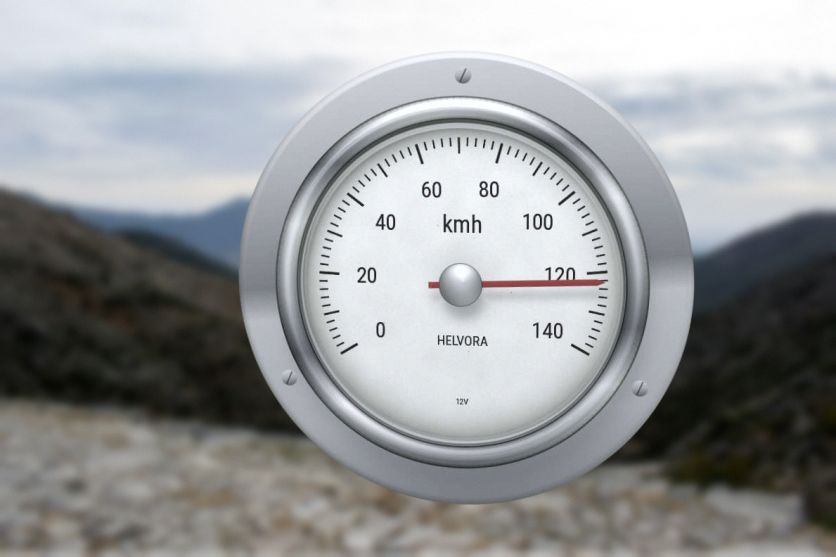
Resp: 122 km/h
